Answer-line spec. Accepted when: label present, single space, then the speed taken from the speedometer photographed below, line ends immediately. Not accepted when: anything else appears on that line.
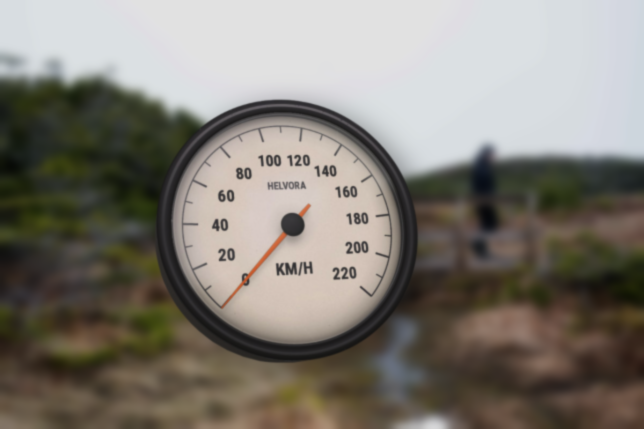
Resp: 0 km/h
